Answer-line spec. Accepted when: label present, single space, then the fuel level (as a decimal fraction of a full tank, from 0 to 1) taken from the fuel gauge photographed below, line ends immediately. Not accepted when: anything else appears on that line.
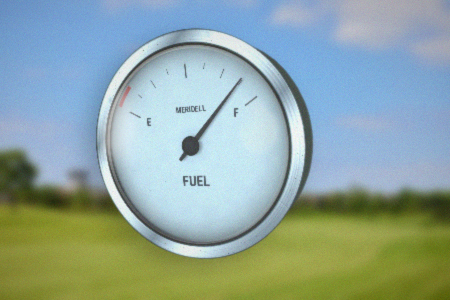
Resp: 0.875
